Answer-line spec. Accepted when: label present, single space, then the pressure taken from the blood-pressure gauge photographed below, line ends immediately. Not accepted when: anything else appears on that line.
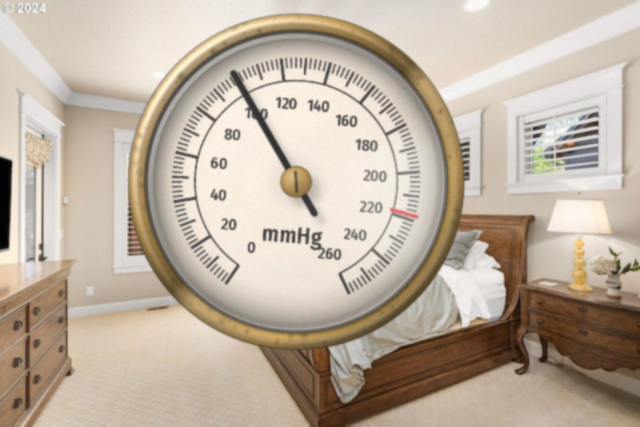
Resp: 100 mmHg
